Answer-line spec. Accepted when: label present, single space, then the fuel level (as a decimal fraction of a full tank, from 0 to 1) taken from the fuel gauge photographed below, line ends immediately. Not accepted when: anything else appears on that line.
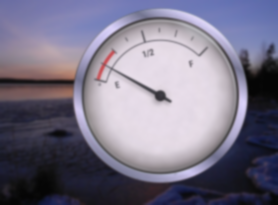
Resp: 0.125
